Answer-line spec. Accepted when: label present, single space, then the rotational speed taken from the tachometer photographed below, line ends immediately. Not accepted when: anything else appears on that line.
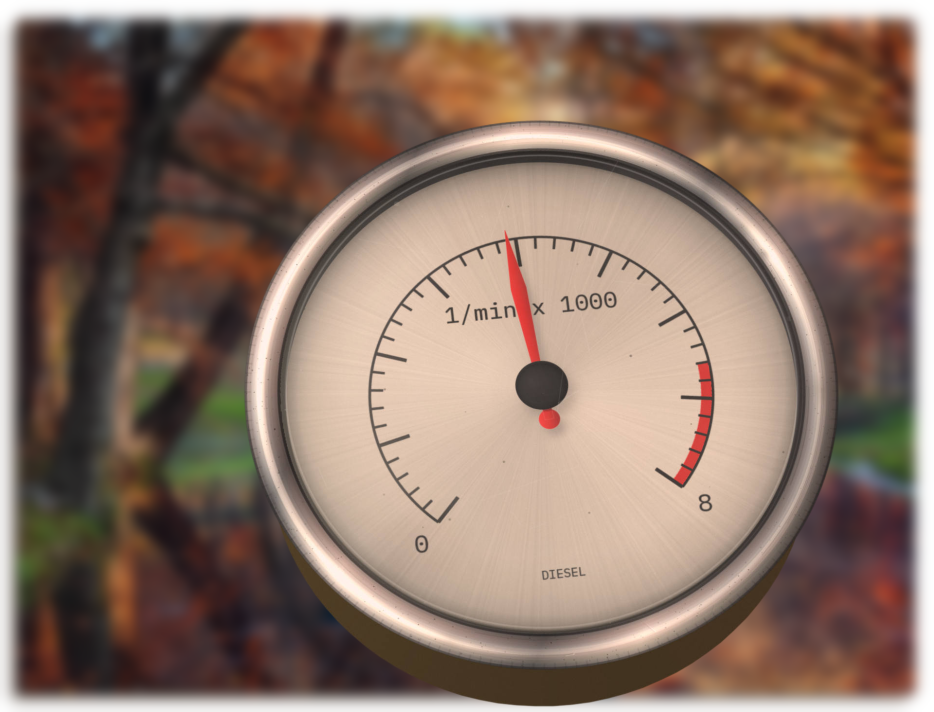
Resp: 3900 rpm
